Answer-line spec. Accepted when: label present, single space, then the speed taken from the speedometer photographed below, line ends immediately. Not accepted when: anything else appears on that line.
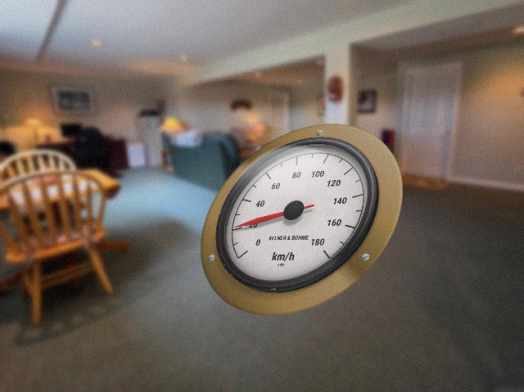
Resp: 20 km/h
